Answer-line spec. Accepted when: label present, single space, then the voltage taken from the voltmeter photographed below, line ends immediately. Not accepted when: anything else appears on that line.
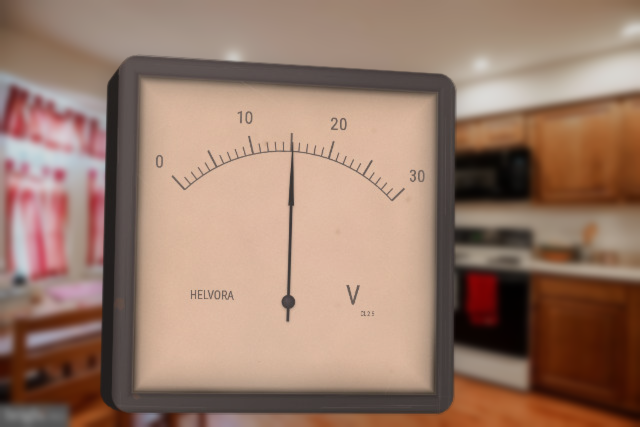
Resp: 15 V
